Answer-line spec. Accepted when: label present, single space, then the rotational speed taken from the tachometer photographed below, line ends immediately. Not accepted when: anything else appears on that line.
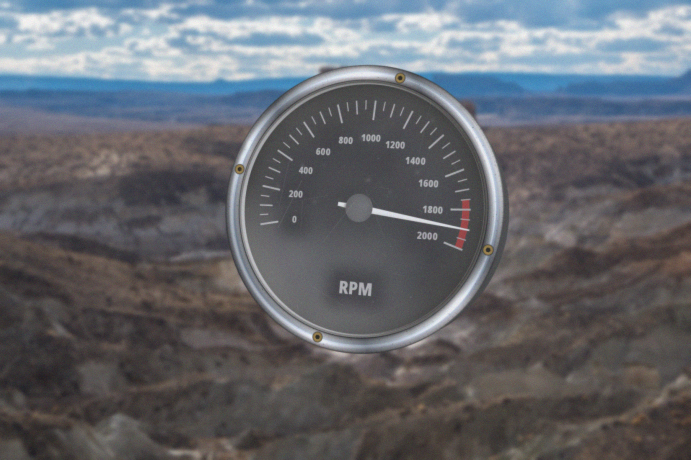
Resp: 1900 rpm
